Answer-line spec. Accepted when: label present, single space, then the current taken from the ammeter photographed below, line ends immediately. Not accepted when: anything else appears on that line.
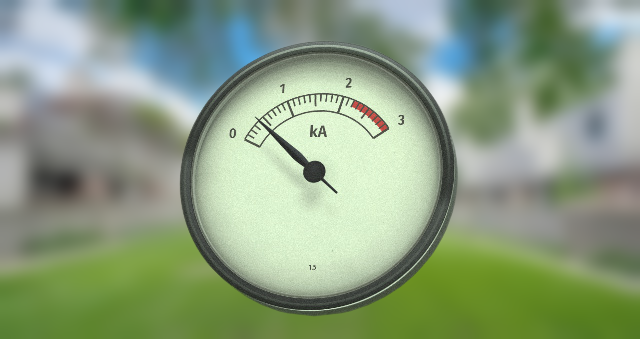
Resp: 0.4 kA
